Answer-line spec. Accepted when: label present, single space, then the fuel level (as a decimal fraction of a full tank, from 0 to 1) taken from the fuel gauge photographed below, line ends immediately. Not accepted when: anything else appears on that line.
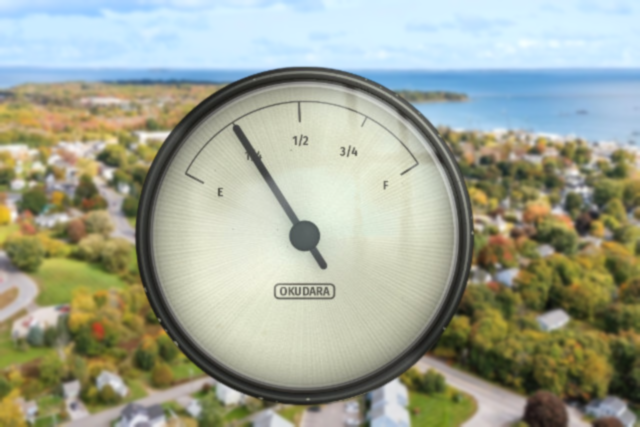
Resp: 0.25
